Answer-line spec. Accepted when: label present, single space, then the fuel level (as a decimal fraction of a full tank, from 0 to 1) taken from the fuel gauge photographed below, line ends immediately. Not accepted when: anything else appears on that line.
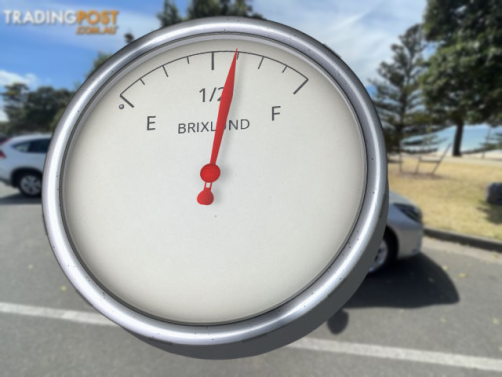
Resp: 0.625
